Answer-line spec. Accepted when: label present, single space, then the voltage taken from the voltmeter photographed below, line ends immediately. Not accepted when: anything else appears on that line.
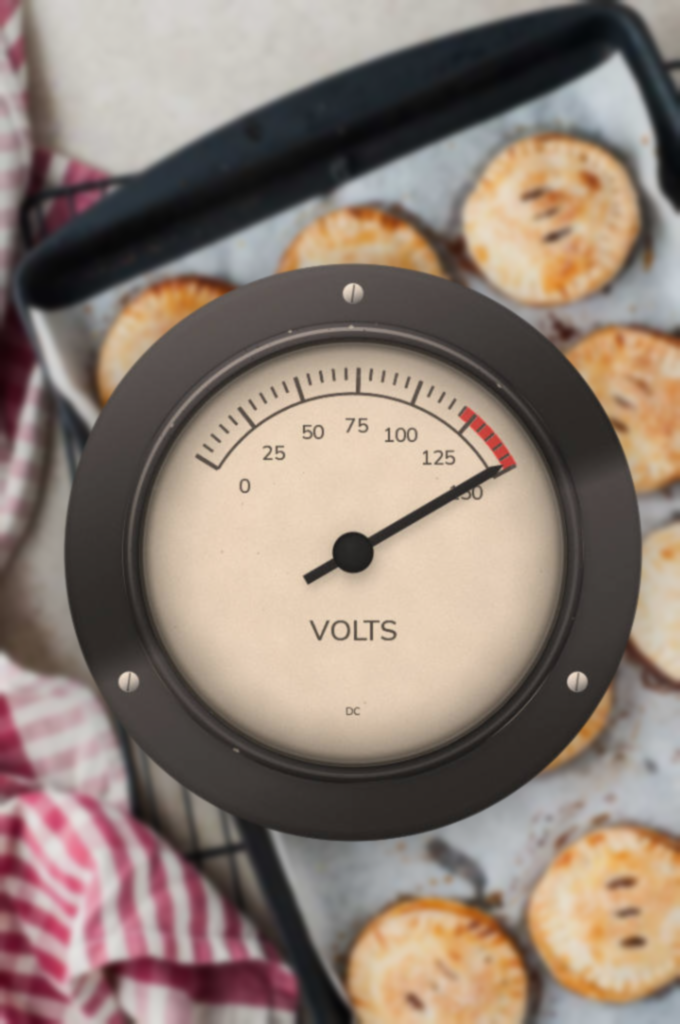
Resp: 147.5 V
